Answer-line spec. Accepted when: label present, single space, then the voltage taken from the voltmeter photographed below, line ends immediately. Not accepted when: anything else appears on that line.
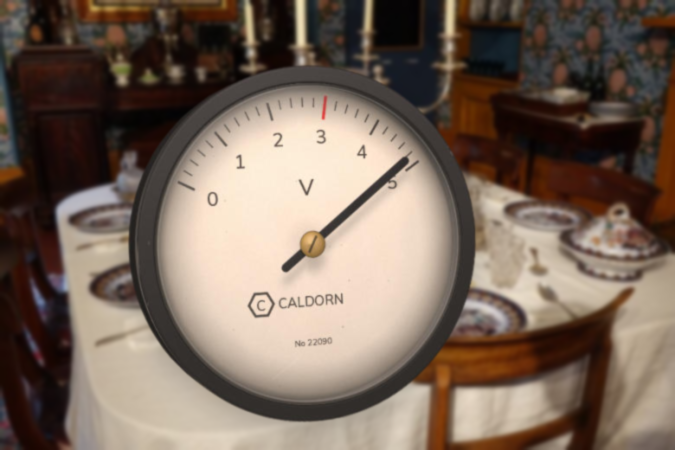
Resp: 4.8 V
